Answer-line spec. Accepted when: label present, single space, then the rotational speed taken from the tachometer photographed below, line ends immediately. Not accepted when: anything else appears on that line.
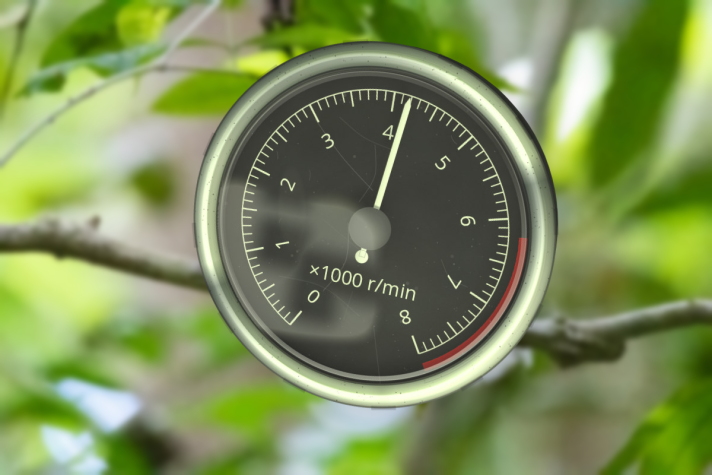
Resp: 4200 rpm
